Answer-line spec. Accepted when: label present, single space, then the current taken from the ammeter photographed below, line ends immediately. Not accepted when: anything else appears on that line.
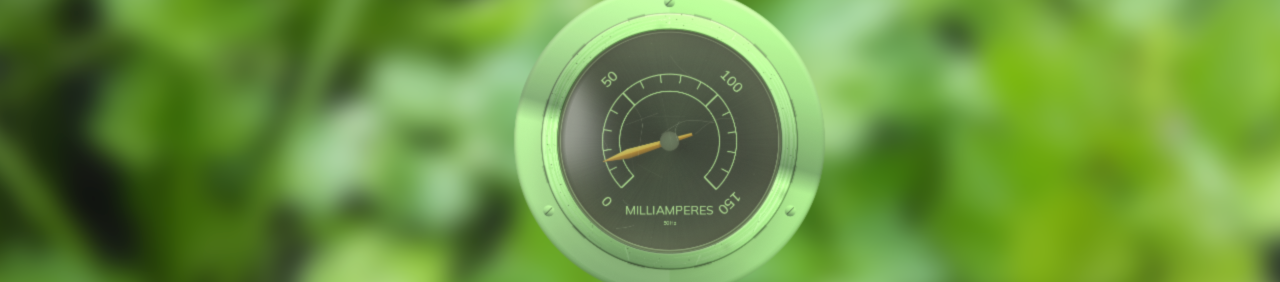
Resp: 15 mA
